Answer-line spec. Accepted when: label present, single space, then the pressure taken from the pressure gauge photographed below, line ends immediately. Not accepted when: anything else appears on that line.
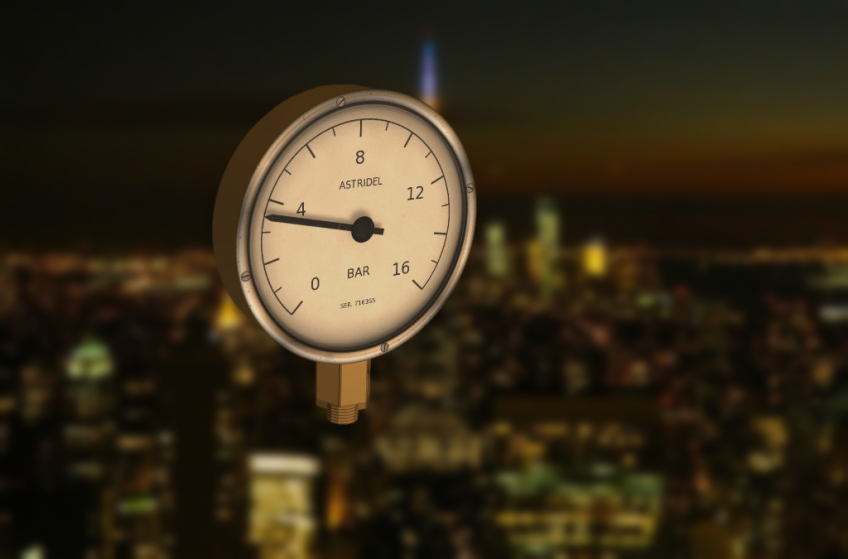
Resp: 3.5 bar
